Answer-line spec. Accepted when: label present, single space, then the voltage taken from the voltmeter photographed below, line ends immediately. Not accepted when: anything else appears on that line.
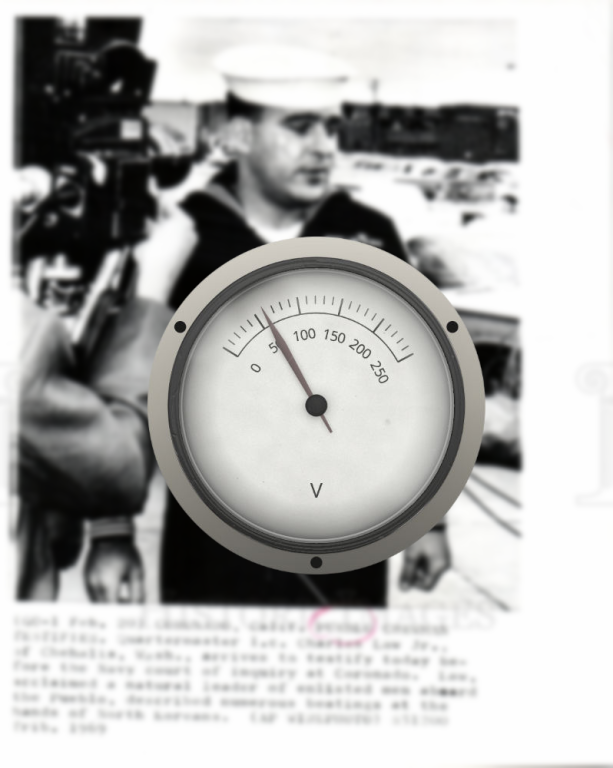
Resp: 60 V
